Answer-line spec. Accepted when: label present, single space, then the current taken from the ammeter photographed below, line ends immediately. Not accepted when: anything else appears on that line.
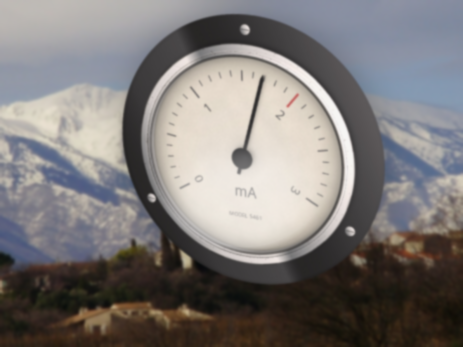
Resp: 1.7 mA
